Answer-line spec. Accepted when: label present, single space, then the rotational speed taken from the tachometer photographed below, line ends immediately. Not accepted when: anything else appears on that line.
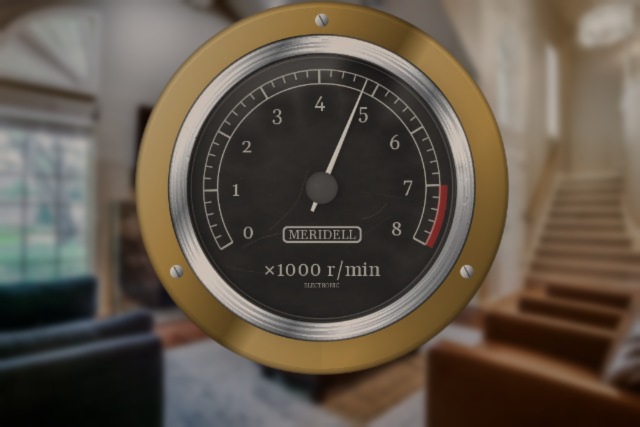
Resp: 4800 rpm
